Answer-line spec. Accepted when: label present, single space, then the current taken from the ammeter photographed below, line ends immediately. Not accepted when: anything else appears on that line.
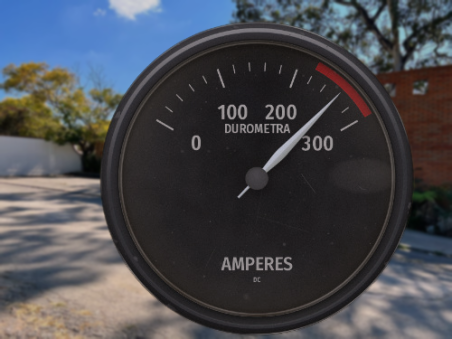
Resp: 260 A
